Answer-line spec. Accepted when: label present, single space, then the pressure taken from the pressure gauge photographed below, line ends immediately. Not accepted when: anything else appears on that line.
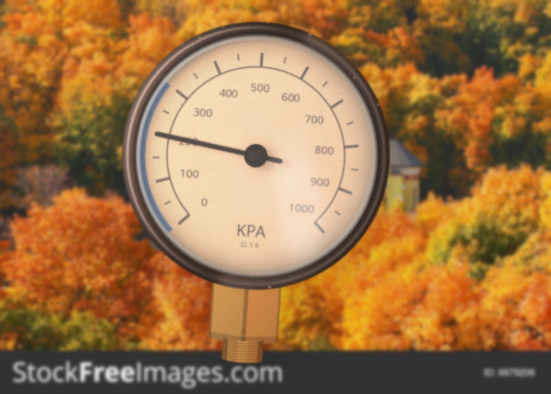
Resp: 200 kPa
